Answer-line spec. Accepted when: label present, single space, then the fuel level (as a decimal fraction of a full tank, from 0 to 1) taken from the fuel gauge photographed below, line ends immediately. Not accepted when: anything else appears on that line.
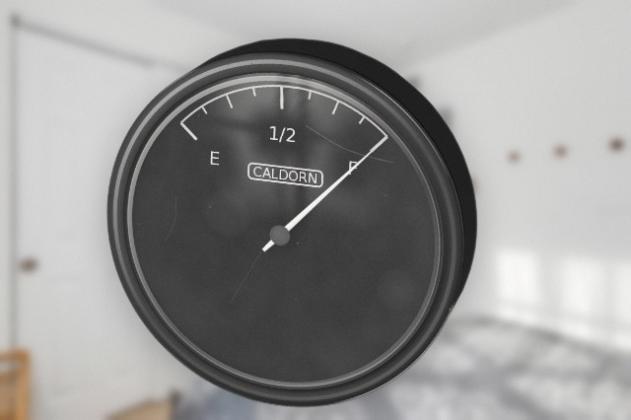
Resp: 1
